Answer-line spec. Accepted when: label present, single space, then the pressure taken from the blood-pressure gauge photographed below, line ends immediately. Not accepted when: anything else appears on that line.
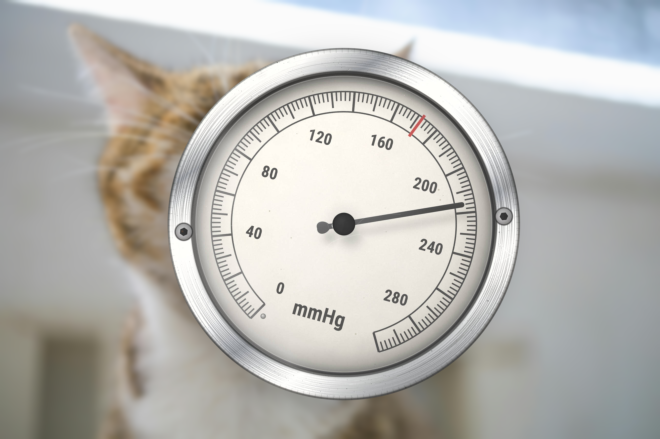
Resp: 216 mmHg
